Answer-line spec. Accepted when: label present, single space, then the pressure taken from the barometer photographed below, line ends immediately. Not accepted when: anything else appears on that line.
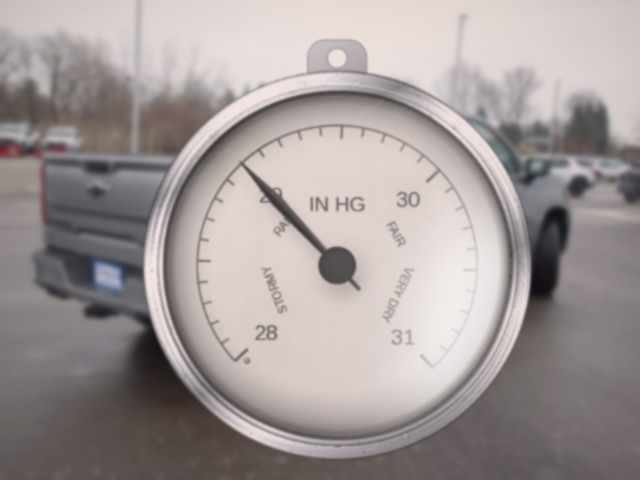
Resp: 29 inHg
